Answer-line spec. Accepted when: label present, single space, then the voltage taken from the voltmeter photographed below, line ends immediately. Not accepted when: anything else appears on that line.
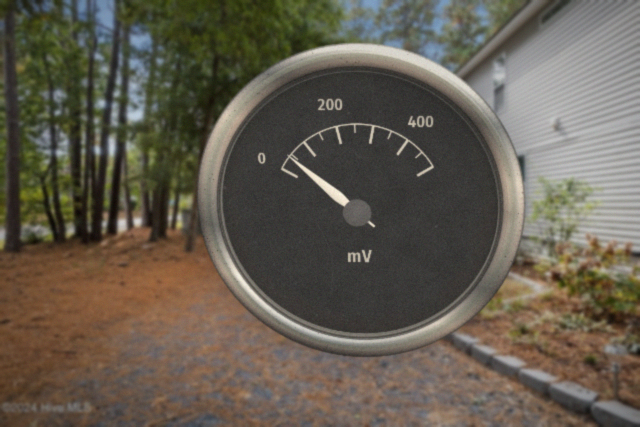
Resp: 50 mV
